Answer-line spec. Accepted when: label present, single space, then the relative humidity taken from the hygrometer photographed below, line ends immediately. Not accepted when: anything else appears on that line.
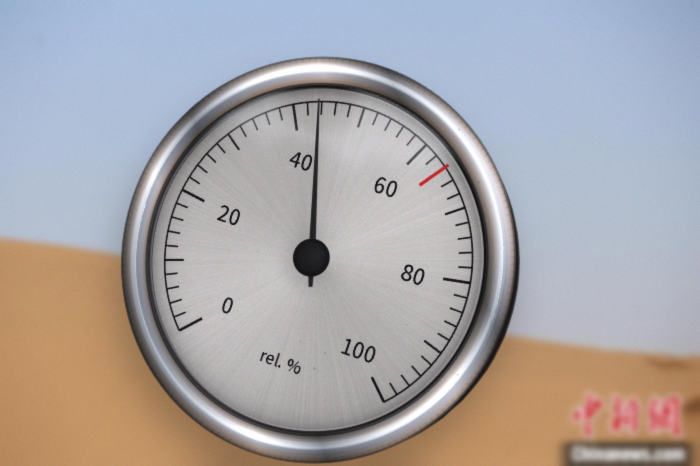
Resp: 44 %
